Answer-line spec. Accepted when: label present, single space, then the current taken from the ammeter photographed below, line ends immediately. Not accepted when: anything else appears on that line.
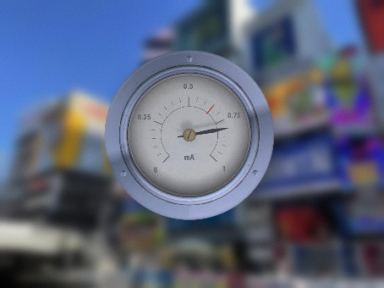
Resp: 0.8 mA
